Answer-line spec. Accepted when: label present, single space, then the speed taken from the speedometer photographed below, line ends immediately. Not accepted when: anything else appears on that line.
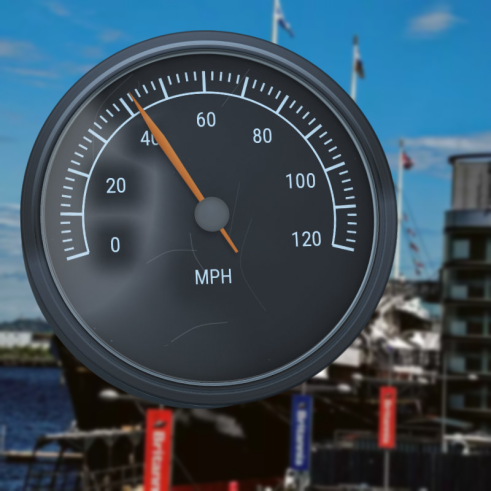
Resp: 42 mph
